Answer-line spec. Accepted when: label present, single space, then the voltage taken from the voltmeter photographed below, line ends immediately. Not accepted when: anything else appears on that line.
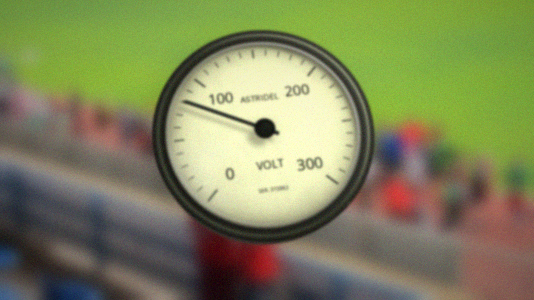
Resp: 80 V
